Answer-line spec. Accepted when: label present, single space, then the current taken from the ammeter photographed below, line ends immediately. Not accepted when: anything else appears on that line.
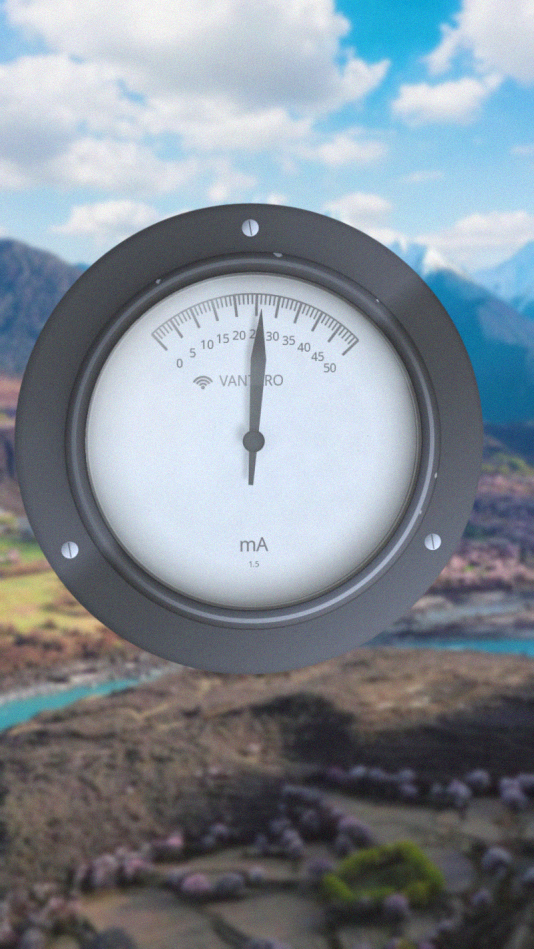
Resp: 26 mA
